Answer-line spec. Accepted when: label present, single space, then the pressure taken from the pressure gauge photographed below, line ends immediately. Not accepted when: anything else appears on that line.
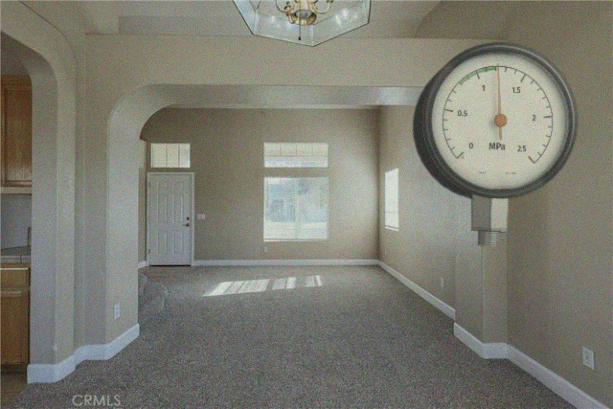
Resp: 1.2 MPa
